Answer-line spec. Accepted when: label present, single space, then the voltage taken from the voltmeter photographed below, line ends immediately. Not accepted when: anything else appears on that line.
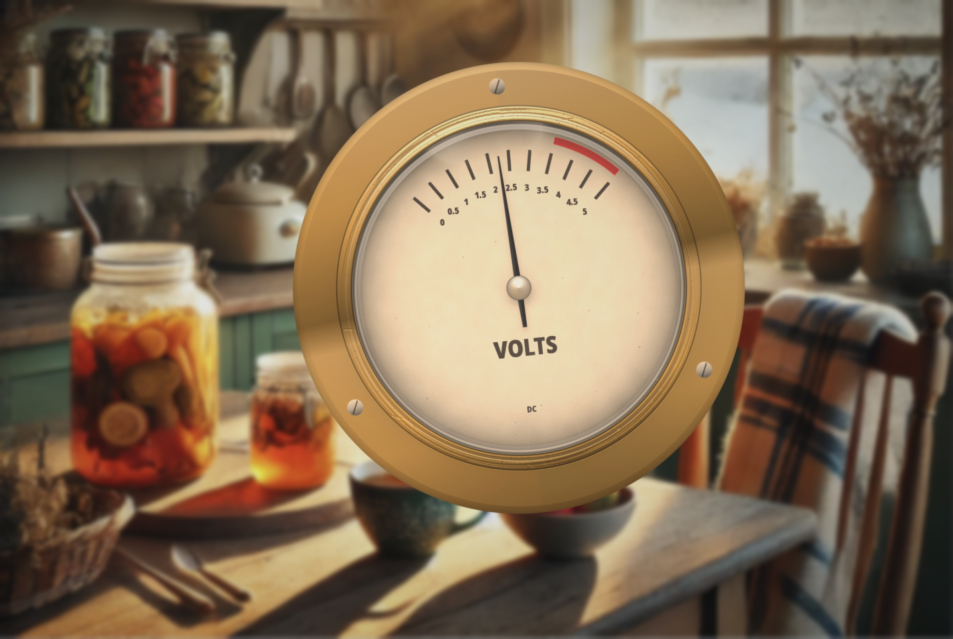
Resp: 2.25 V
